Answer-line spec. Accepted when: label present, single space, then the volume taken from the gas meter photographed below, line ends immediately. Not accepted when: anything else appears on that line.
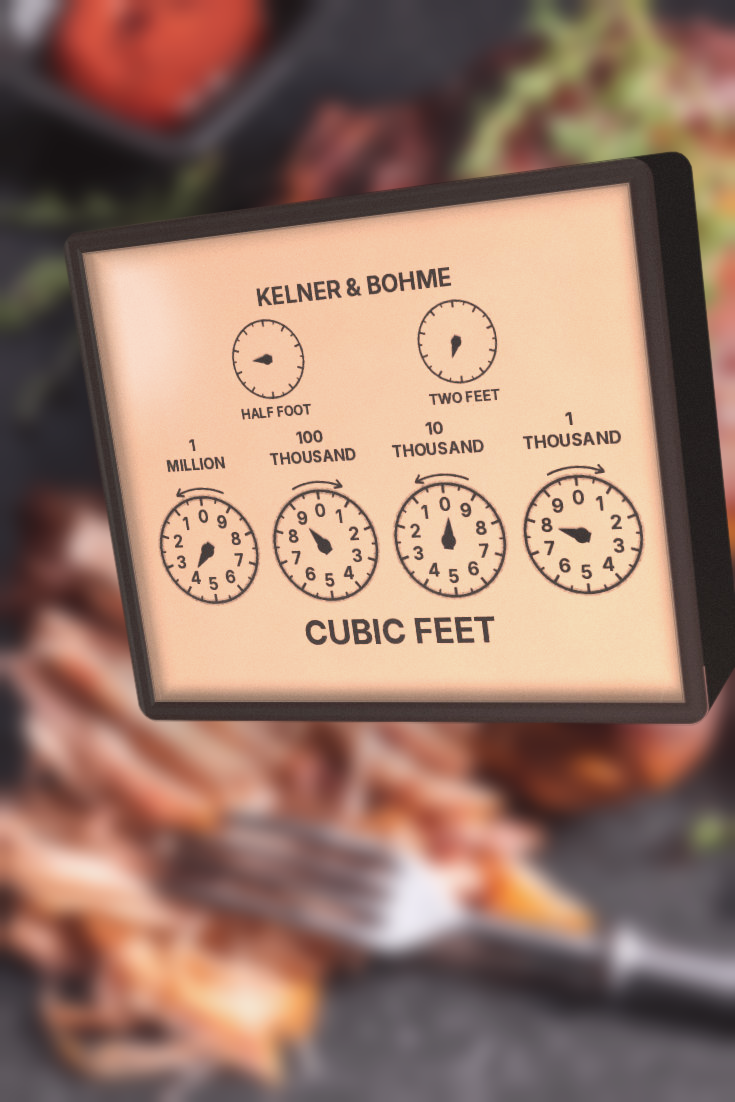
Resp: 389800 ft³
